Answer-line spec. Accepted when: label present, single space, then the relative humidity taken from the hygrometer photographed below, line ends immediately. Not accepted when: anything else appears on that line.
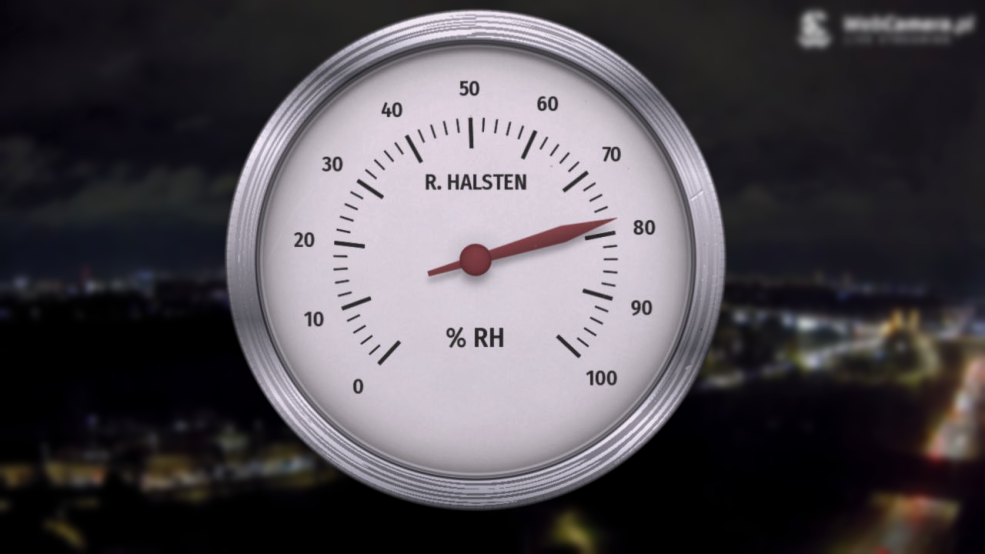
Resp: 78 %
